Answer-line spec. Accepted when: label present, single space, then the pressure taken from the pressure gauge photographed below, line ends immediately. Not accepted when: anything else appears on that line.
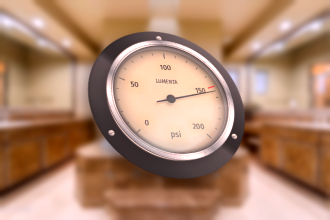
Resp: 155 psi
